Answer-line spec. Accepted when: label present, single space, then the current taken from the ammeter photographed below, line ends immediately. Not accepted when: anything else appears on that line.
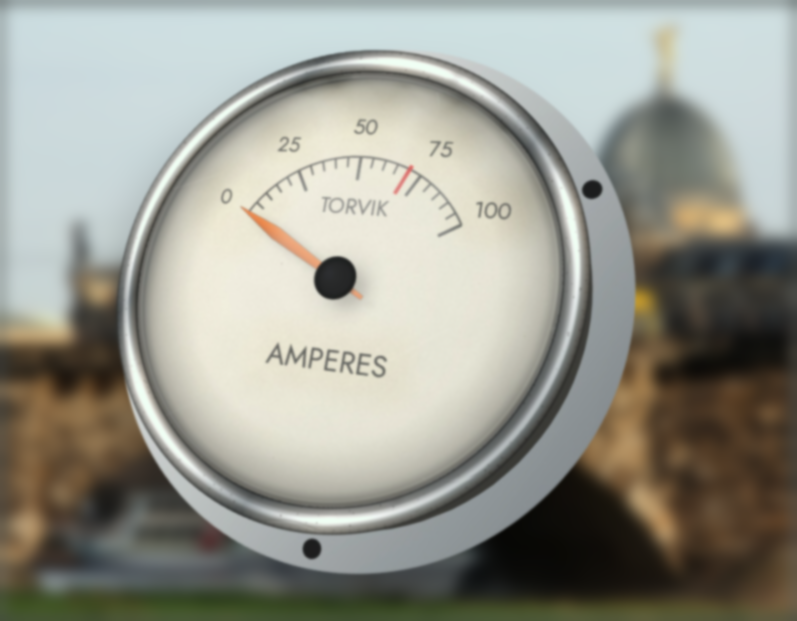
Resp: 0 A
